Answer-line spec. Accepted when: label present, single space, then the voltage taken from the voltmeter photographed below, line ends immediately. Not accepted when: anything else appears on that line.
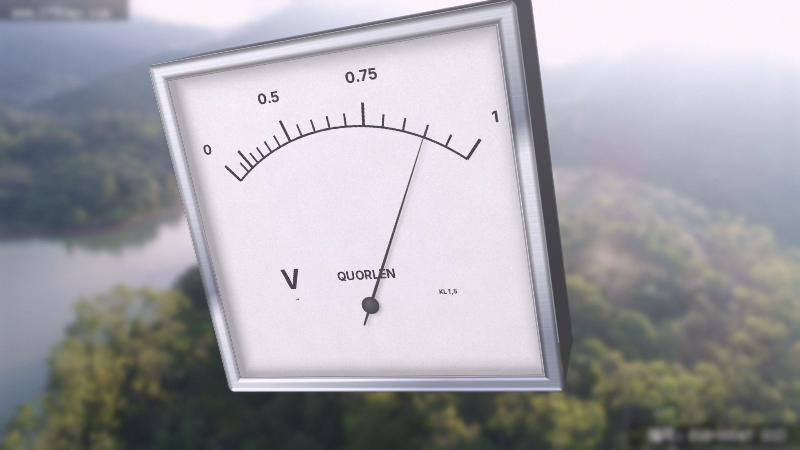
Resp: 0.9 V
